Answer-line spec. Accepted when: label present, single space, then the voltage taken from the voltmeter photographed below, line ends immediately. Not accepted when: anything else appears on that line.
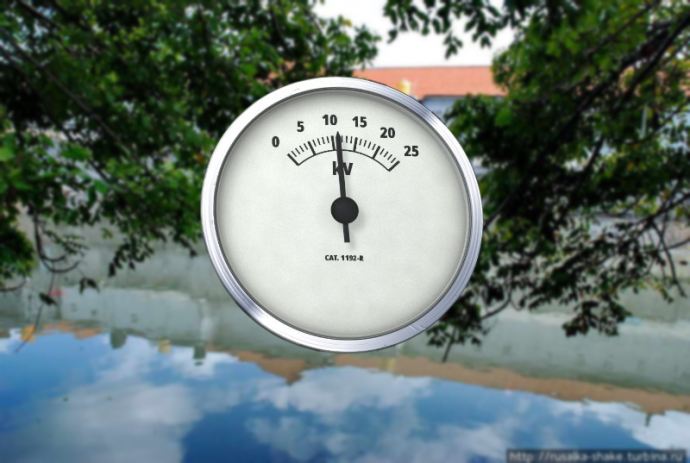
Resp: 11 kV
